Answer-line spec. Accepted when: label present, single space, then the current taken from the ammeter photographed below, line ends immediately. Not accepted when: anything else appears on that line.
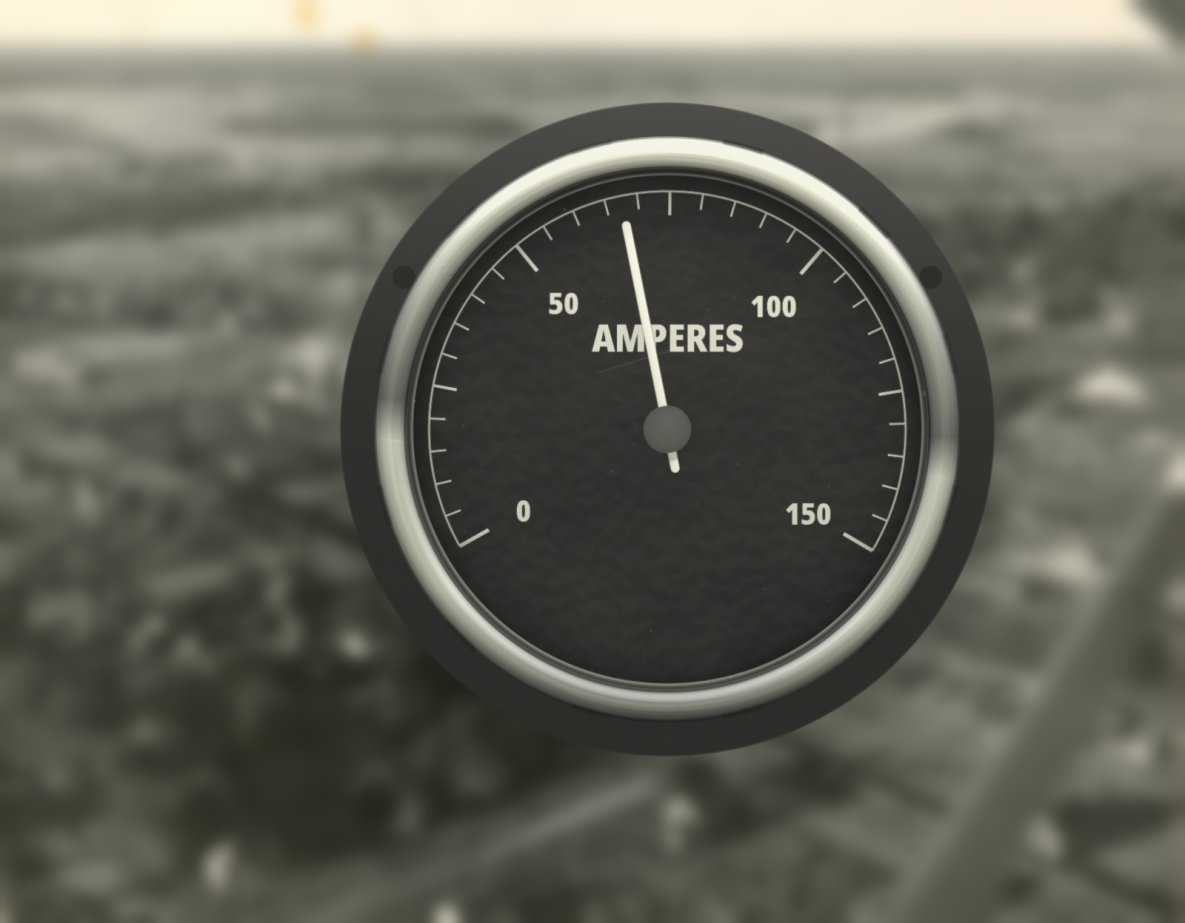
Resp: 67.5 A
